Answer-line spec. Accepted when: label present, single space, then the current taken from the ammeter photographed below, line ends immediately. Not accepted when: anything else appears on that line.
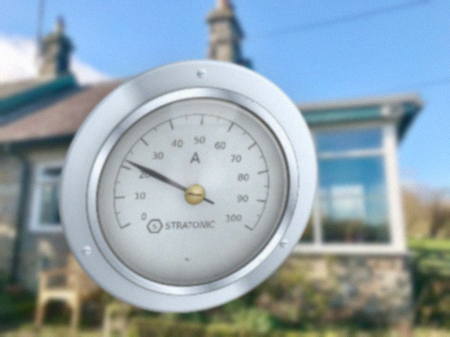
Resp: 22.5 A
